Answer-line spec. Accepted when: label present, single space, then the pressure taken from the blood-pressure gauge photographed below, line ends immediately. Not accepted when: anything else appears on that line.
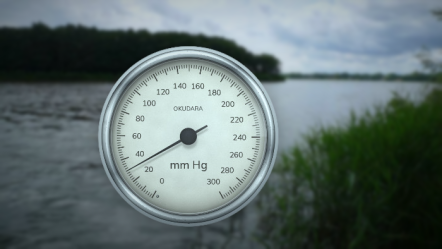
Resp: 30 mmHg
